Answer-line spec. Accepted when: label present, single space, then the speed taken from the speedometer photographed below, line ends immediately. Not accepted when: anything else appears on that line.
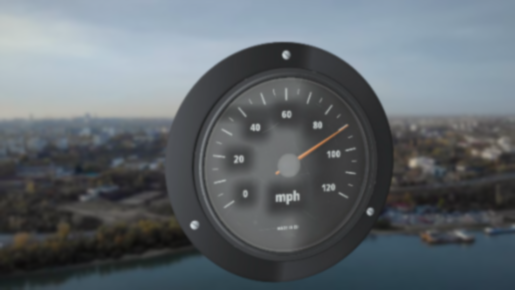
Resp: 90 mph
